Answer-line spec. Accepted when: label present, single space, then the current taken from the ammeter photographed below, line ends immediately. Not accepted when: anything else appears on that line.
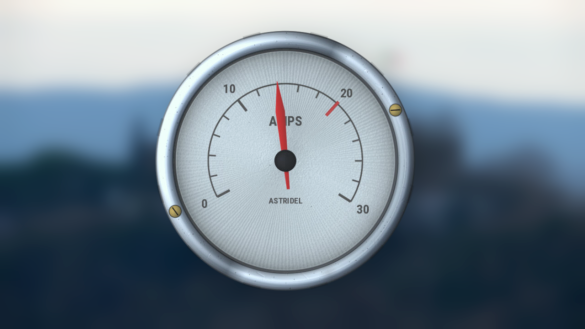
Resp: 14 A
